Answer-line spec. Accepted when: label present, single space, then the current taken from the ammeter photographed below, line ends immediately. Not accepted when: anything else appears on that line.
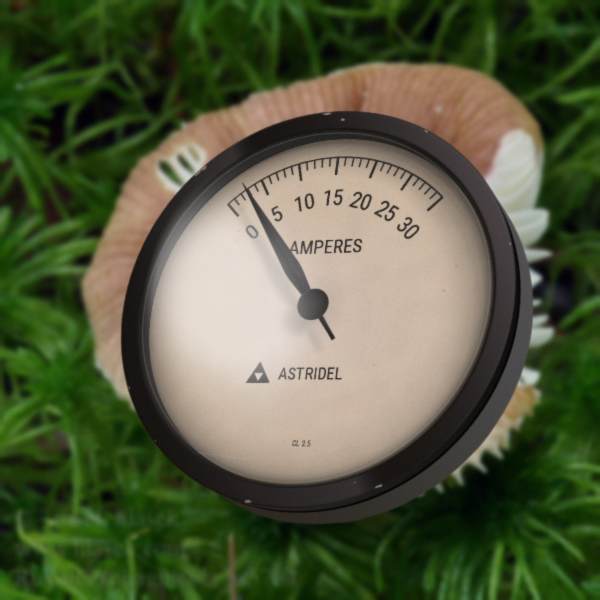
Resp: 3 A
